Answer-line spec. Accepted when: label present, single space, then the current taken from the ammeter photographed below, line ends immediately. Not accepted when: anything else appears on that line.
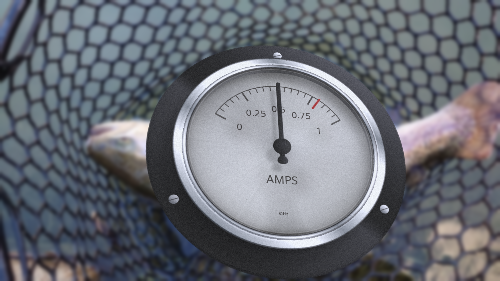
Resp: 0.5 A
